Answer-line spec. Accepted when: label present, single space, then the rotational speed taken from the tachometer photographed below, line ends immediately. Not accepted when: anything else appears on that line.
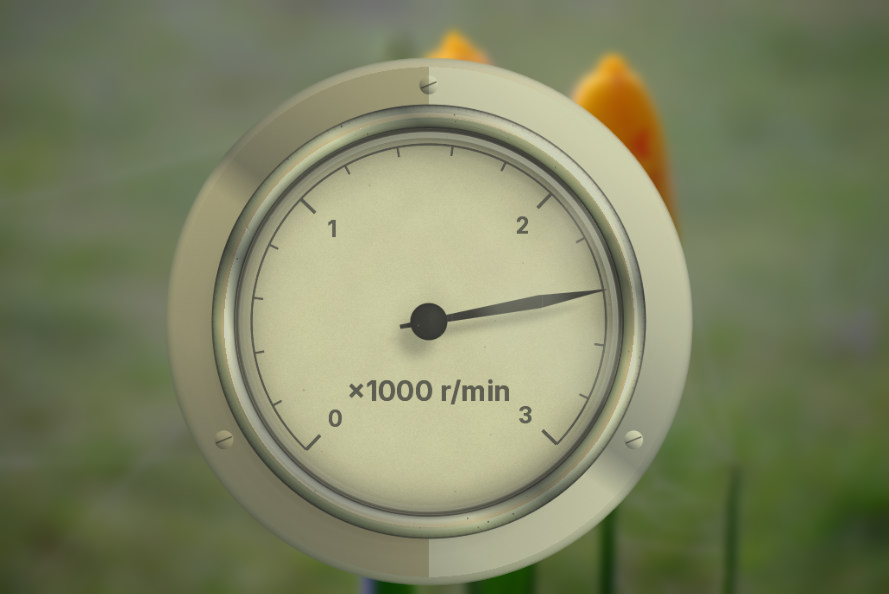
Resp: 2400 rpm
